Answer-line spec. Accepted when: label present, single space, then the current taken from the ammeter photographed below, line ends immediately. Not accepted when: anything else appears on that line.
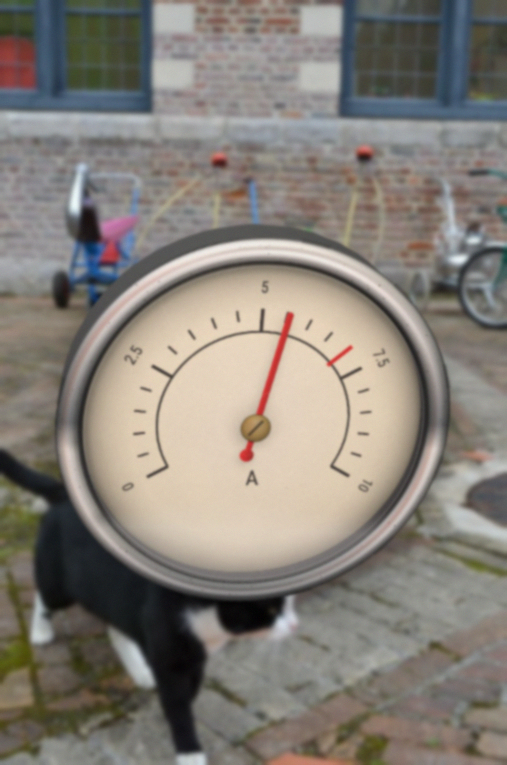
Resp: 5.5 A
